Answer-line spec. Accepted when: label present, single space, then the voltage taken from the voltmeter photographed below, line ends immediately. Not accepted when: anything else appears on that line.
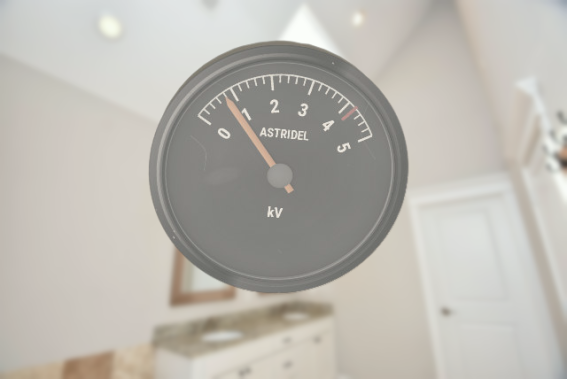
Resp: 0.8 kV
